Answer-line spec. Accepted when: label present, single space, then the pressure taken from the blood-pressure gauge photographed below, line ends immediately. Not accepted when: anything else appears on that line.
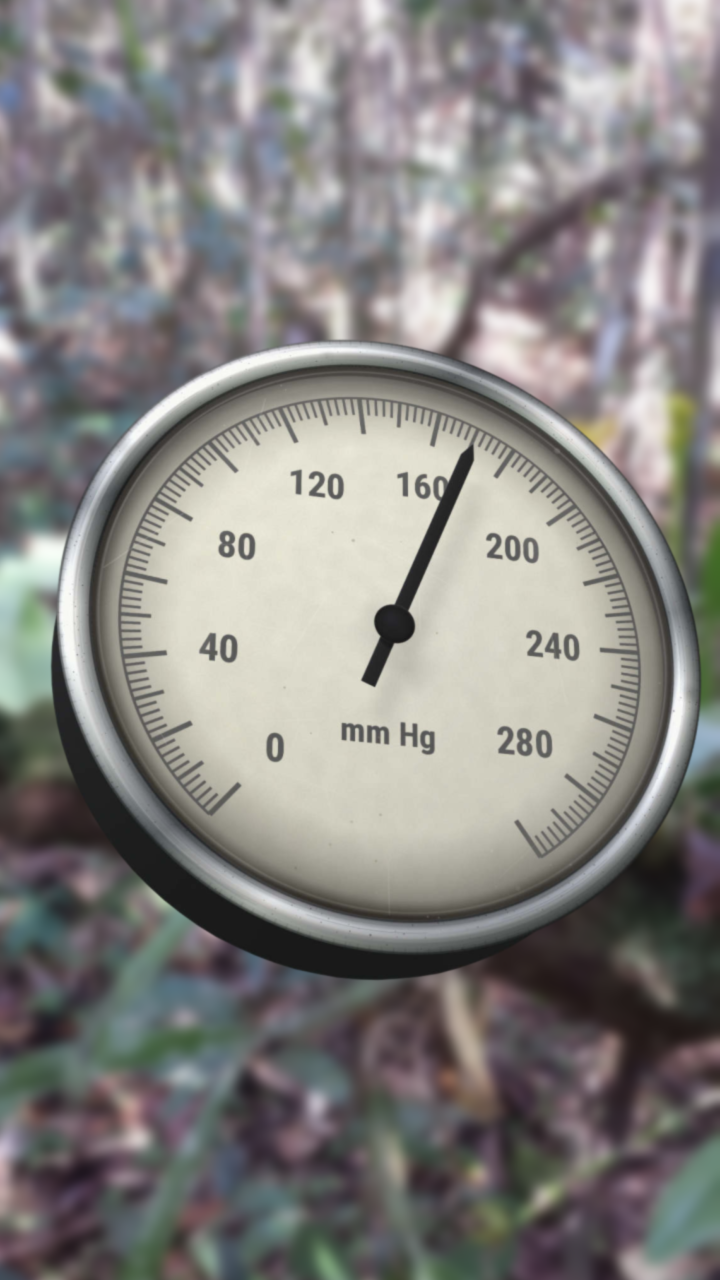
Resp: 170 mmHg
